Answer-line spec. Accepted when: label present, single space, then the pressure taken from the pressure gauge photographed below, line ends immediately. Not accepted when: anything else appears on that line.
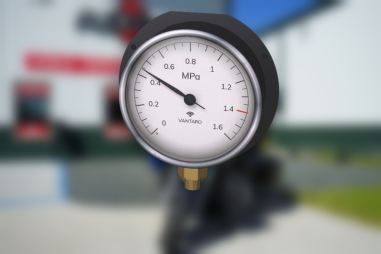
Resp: 0.45 MPa
